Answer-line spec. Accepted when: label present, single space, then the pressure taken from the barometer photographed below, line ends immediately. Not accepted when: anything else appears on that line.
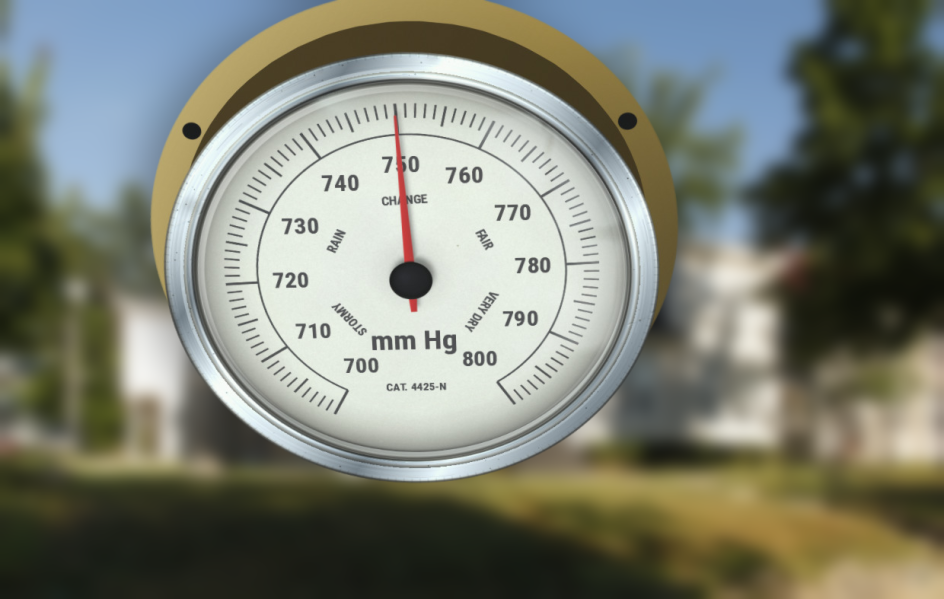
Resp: 750 mmHg
